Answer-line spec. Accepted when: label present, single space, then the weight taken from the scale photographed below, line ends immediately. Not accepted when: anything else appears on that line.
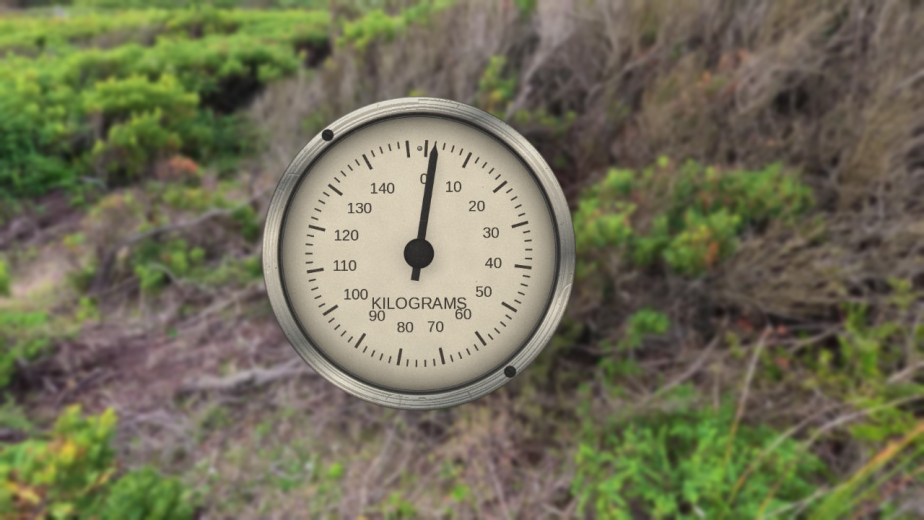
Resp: 2 kg
